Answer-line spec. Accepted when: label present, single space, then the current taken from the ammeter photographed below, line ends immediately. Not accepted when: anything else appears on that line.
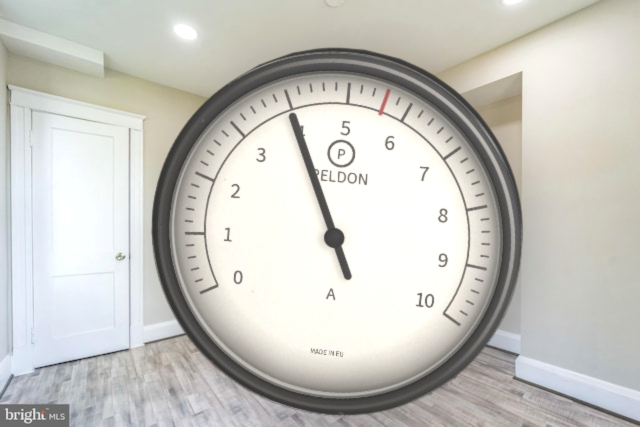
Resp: 4 A
